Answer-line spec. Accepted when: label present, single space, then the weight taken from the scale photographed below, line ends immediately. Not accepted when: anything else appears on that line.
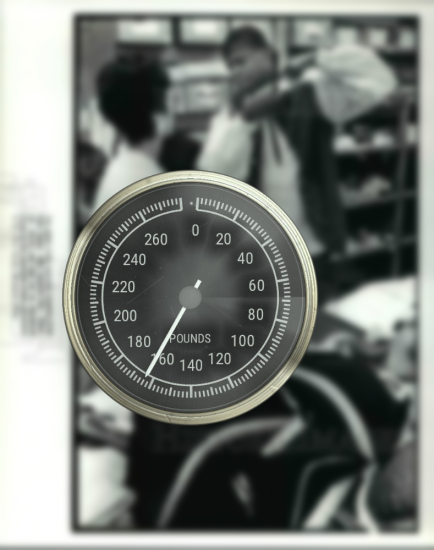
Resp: 164 lb
